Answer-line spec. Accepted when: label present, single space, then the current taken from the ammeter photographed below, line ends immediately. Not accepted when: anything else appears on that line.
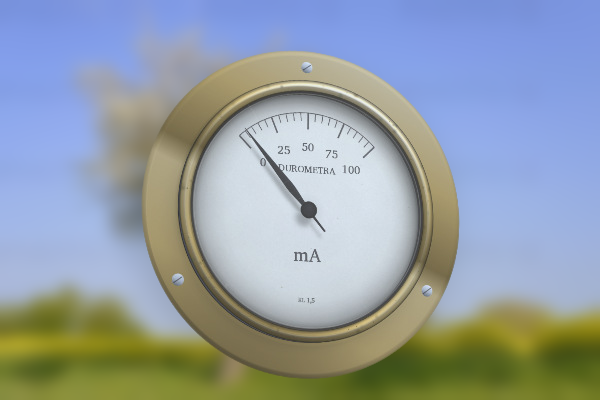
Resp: 5 mA
